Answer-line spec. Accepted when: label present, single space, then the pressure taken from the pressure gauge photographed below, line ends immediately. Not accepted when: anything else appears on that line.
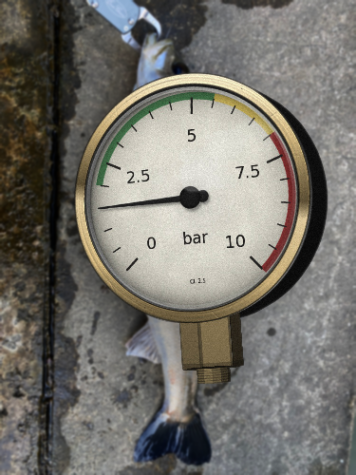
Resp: 1.5 bar
